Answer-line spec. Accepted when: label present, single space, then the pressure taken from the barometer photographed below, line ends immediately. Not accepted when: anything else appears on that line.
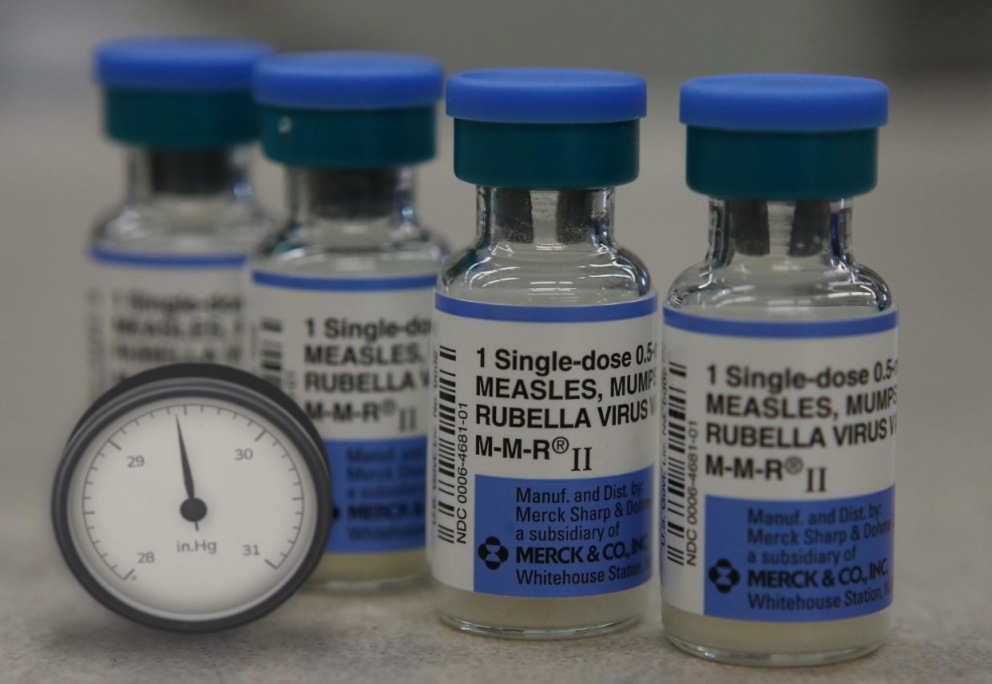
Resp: 29.45 inHg
